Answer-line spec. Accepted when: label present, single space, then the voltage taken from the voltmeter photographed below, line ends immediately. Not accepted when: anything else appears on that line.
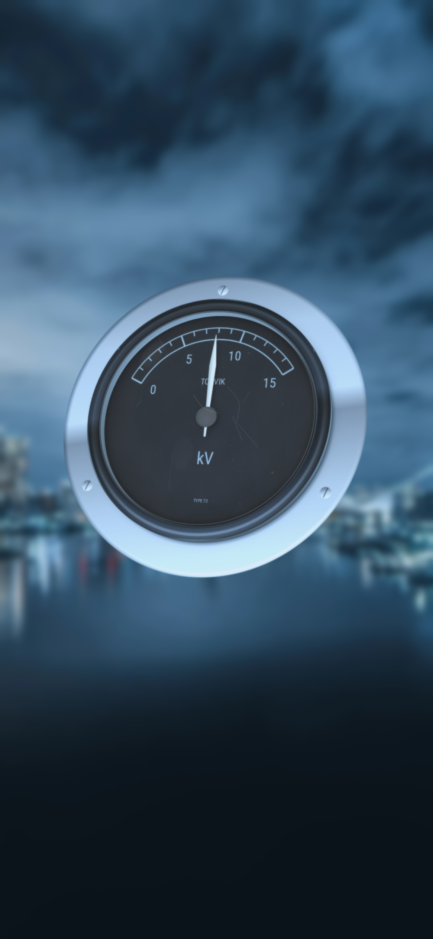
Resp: 8 kV
